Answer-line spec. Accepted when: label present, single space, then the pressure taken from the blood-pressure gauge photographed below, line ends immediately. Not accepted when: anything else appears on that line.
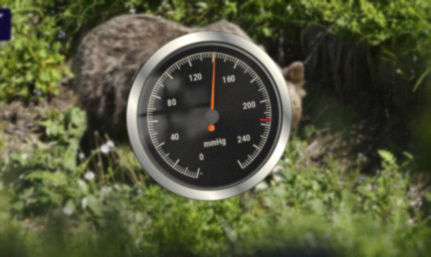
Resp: 140 mmHg
